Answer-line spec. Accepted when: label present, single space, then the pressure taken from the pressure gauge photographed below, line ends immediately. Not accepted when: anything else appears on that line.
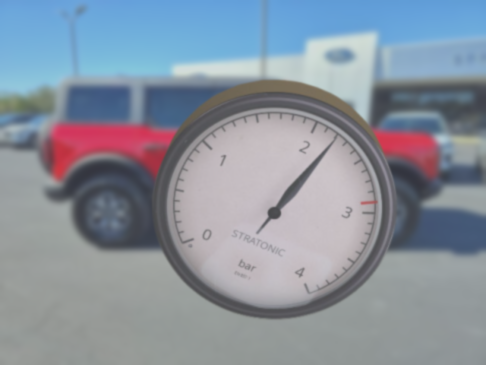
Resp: 2.2 bar
